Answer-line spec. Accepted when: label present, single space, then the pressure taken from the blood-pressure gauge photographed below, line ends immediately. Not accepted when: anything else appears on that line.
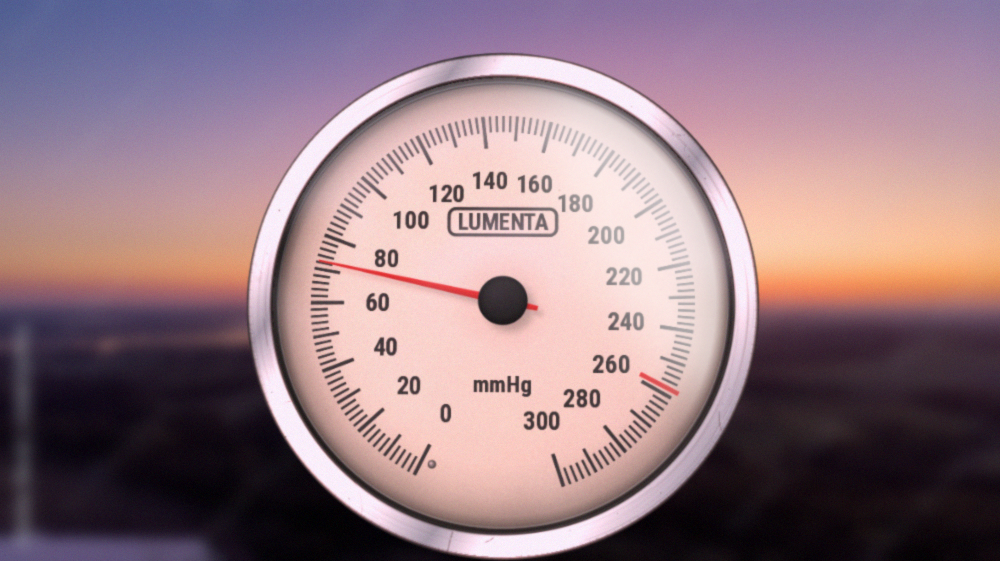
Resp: 72 mmHg
